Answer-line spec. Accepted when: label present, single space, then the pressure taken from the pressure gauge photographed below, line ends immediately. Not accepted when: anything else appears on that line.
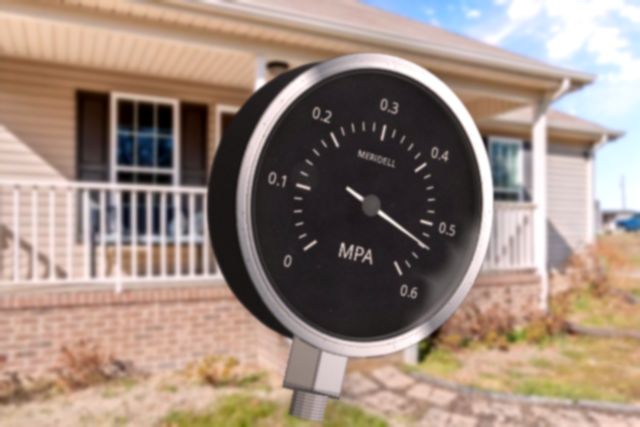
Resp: 0.54 MPa
